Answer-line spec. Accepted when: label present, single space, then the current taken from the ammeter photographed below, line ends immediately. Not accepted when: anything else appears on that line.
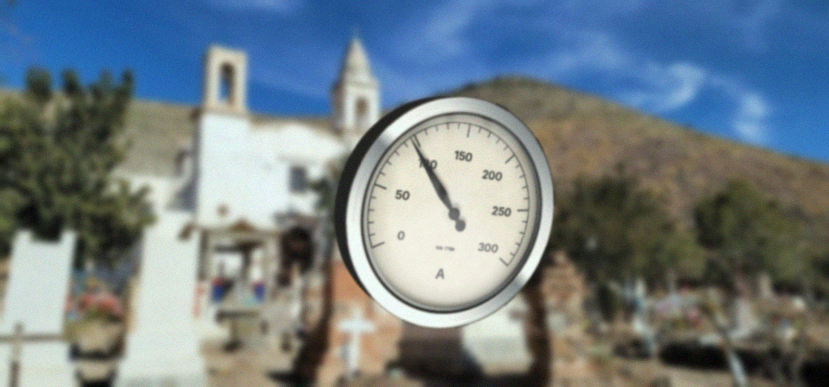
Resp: 95 A
